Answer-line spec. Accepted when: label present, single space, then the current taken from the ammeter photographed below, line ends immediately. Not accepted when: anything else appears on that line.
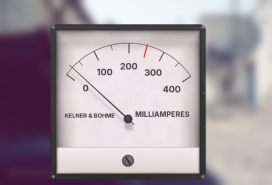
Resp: 25 mA
